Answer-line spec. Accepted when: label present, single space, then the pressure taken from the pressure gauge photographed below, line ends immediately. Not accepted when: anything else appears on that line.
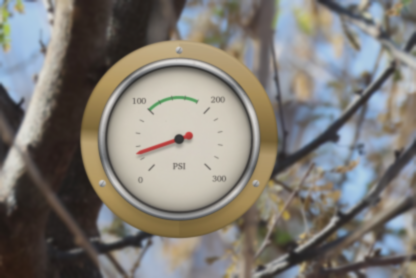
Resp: 30 psi
